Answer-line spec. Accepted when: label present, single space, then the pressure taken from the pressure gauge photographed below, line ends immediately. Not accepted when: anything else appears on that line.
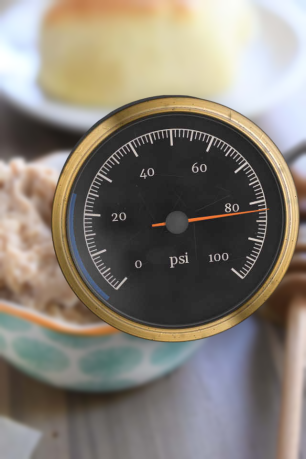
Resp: 82 psi
